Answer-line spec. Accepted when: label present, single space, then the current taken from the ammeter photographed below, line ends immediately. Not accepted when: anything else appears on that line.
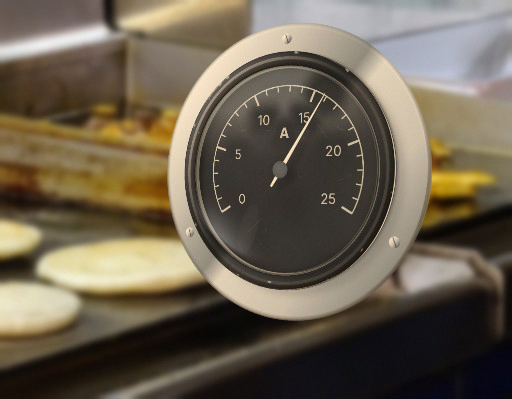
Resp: 16 A
